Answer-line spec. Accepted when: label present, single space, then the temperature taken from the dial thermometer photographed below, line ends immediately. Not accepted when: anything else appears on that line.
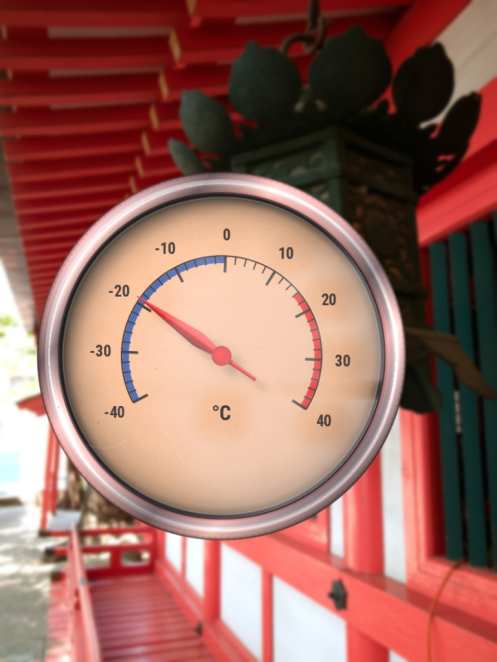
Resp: -19 °C
